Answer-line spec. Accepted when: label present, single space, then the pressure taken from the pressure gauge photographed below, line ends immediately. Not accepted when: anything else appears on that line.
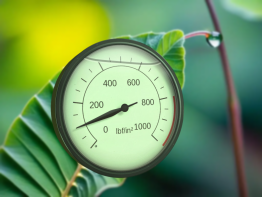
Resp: 100 psi
